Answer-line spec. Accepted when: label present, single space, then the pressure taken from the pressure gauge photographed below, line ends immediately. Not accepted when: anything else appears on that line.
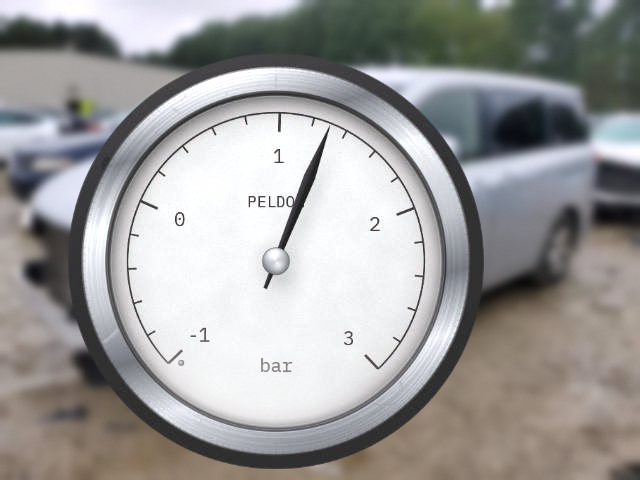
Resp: 1.3 bar
